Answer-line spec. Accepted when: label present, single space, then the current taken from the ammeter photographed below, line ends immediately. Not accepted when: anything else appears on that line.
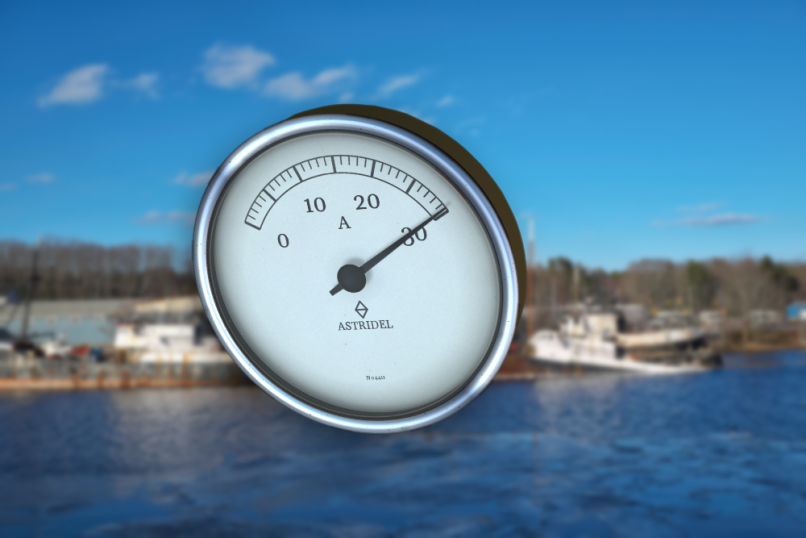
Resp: 29.5 A
